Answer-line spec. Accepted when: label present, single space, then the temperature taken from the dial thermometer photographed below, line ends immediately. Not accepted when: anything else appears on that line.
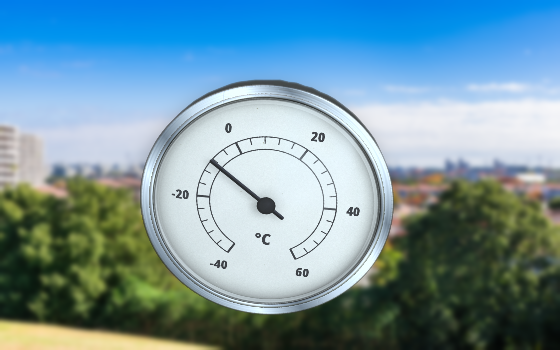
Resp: -8 °C
